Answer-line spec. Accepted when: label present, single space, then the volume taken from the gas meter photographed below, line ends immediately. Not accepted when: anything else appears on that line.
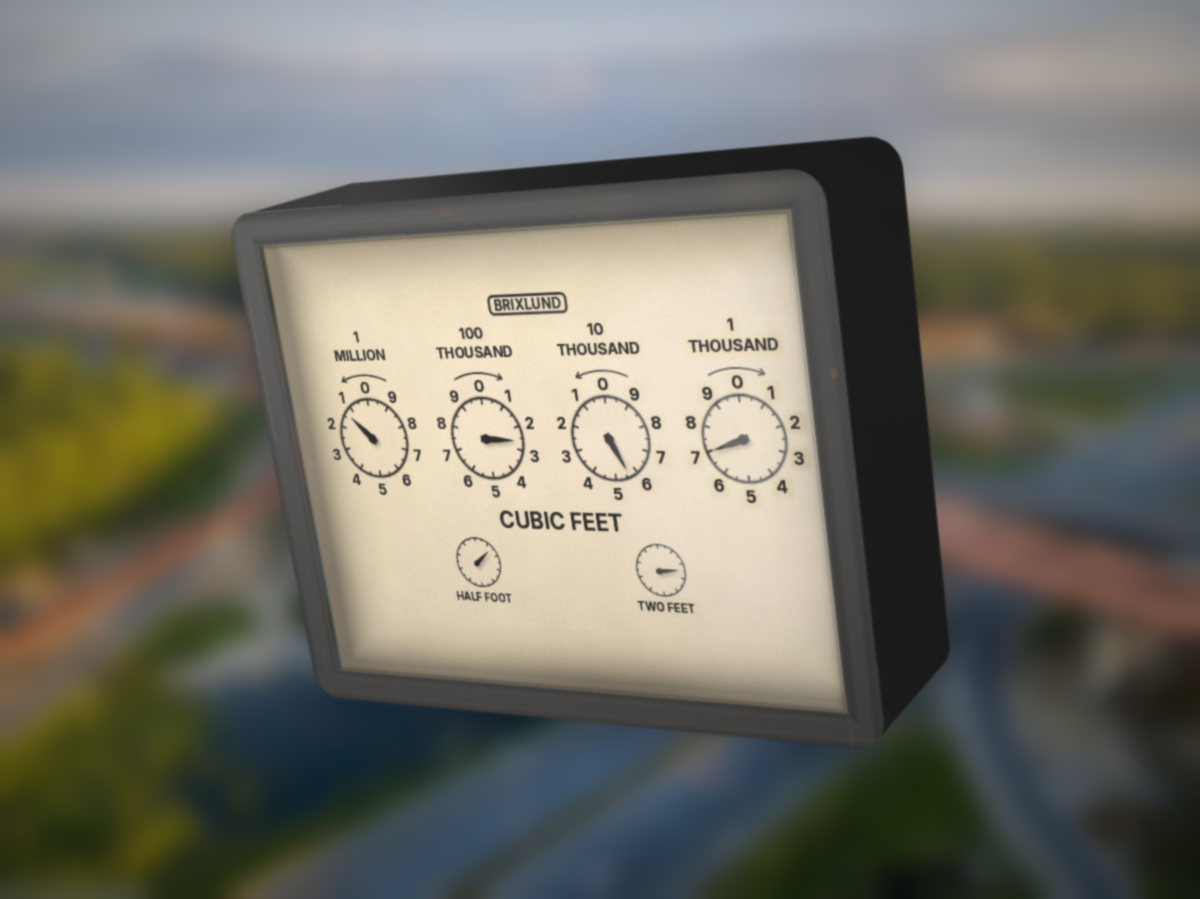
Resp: 125700 ft³
